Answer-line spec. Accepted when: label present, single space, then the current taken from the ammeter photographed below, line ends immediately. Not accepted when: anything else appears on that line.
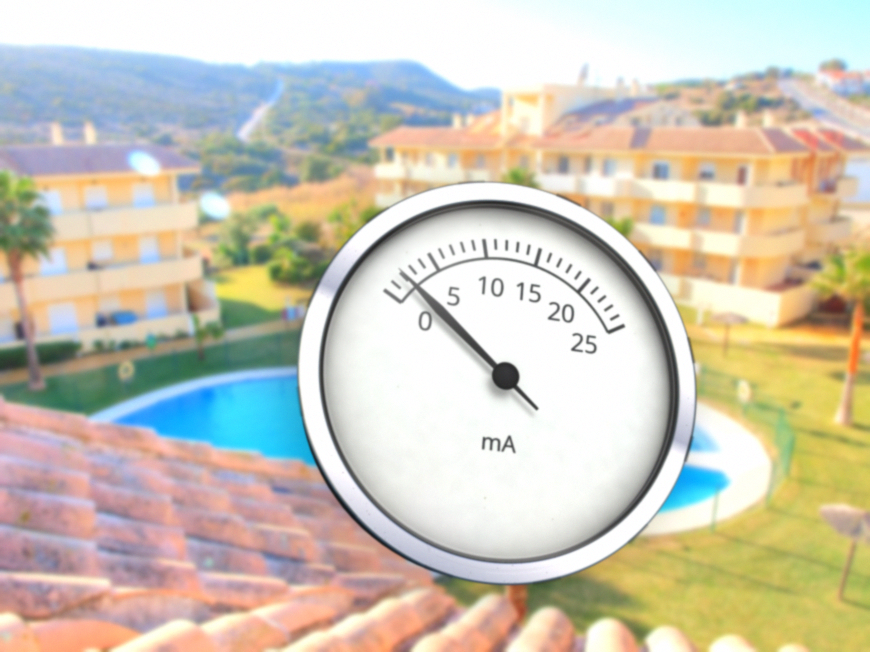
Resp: 2 mA
